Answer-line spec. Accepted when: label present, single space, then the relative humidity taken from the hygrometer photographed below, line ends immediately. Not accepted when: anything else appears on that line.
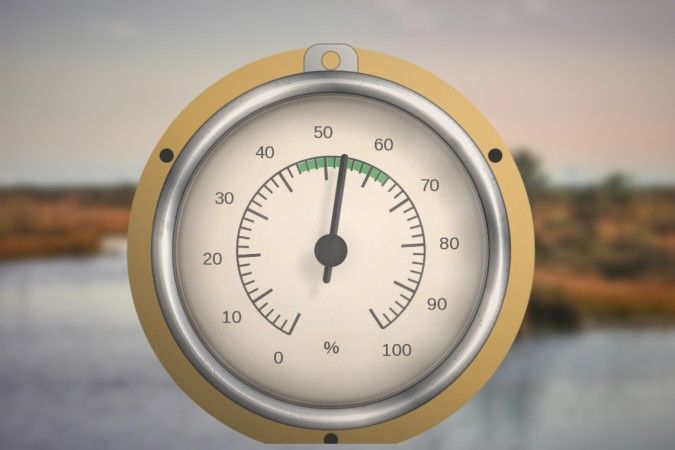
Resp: 54 %
